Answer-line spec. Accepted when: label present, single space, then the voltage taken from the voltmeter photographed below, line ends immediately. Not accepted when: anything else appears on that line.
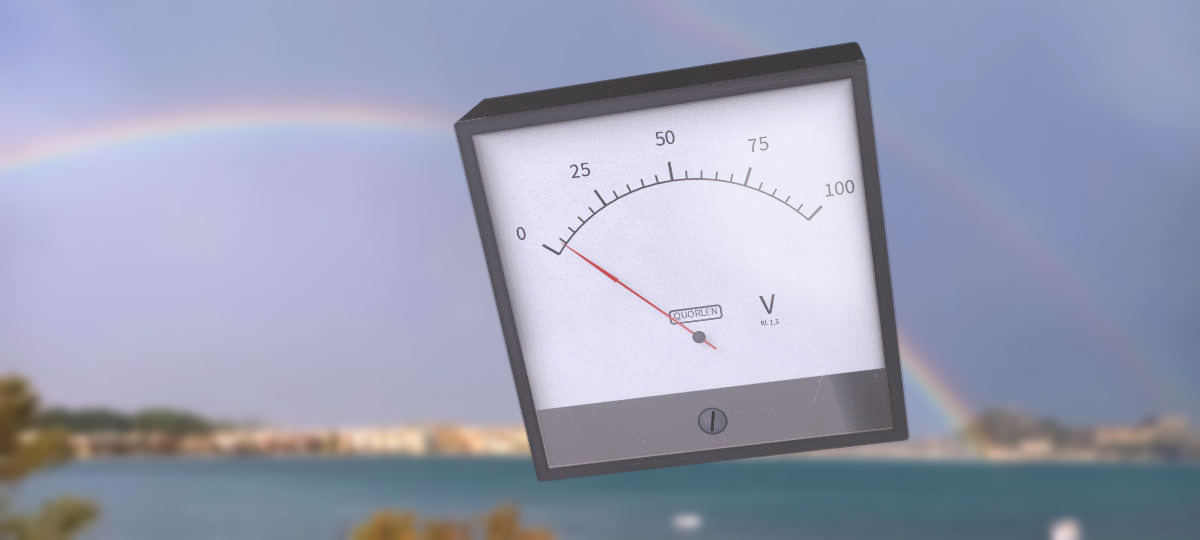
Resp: 5 V
